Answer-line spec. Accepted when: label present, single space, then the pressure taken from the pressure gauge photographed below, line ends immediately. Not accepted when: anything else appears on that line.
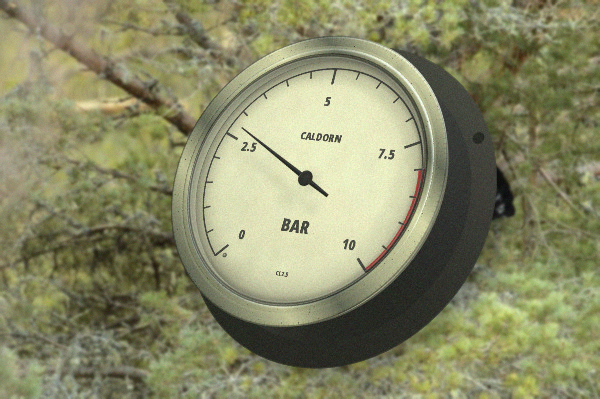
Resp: 2.75 bar
